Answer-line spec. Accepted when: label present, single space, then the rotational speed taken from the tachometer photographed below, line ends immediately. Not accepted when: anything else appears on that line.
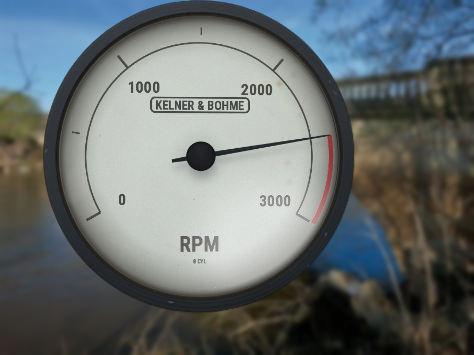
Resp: 2500 rpm
